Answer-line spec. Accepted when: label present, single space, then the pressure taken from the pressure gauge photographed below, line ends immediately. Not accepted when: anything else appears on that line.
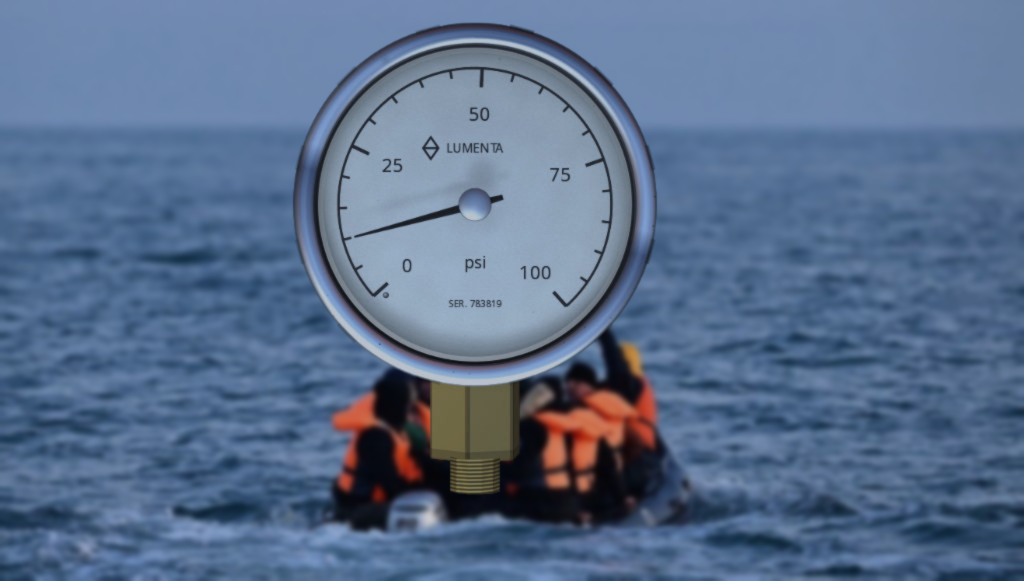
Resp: 10 psi
